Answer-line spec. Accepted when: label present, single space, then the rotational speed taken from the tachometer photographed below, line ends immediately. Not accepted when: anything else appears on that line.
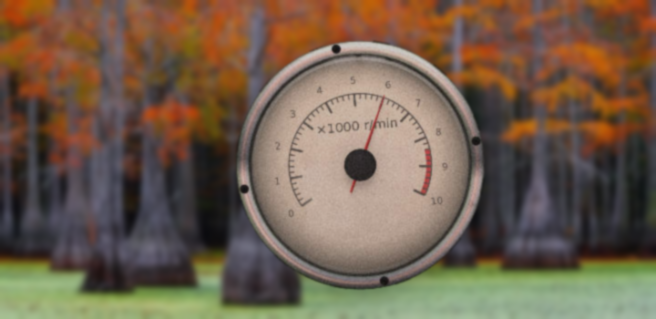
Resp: 6000 rpm
